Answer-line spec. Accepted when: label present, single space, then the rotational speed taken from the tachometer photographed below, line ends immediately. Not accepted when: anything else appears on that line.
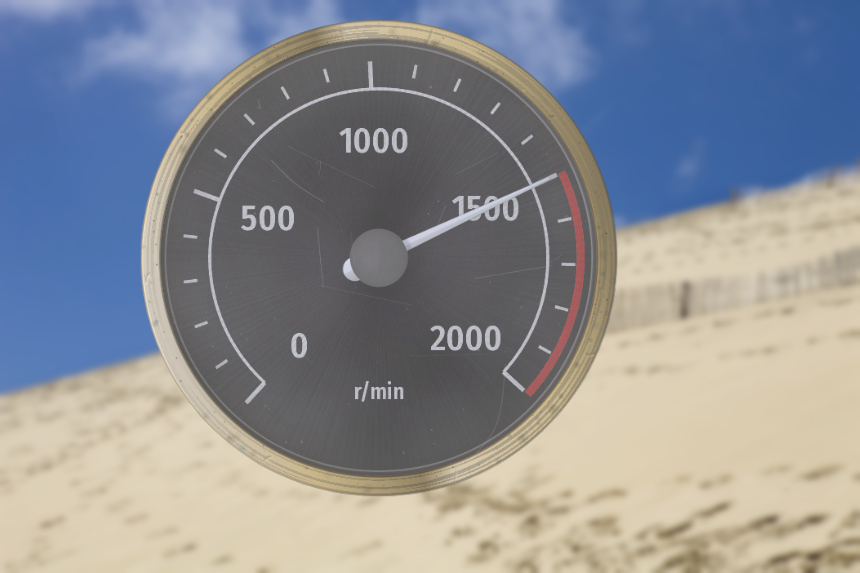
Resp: 1500 rpm
